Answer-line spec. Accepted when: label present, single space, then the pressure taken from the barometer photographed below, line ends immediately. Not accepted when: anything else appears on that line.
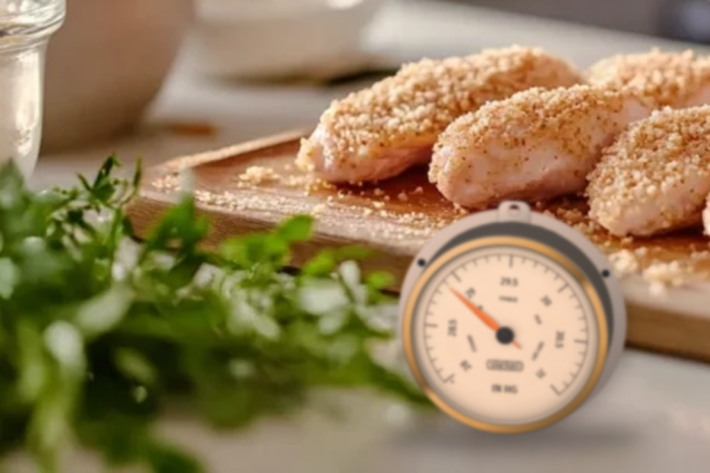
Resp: 28.9 inHg
